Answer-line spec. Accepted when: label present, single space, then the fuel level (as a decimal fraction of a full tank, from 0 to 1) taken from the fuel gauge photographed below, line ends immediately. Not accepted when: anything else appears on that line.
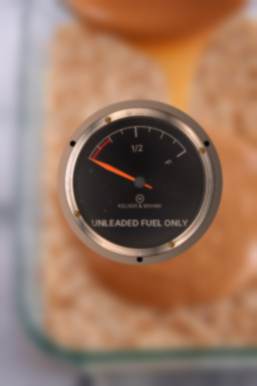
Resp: 0
